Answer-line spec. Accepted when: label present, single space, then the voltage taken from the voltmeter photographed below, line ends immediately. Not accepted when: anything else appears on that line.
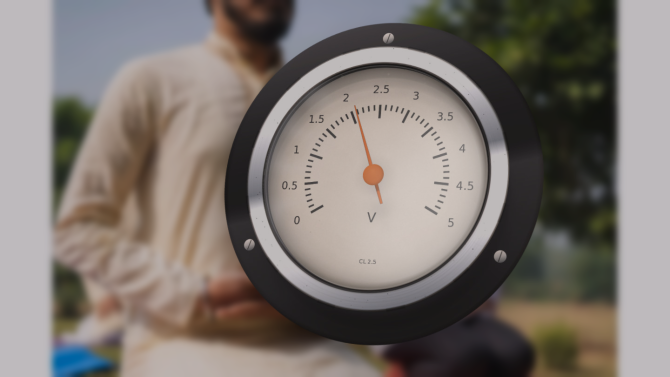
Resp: 2.1 V
